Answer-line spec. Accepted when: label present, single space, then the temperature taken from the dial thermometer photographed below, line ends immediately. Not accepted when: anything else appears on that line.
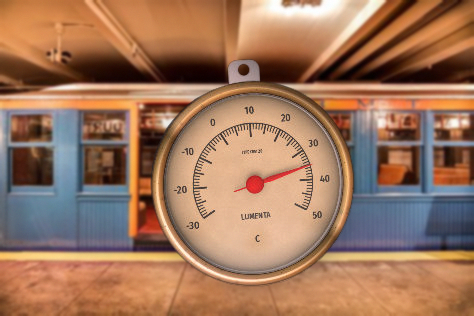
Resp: 35 °C
